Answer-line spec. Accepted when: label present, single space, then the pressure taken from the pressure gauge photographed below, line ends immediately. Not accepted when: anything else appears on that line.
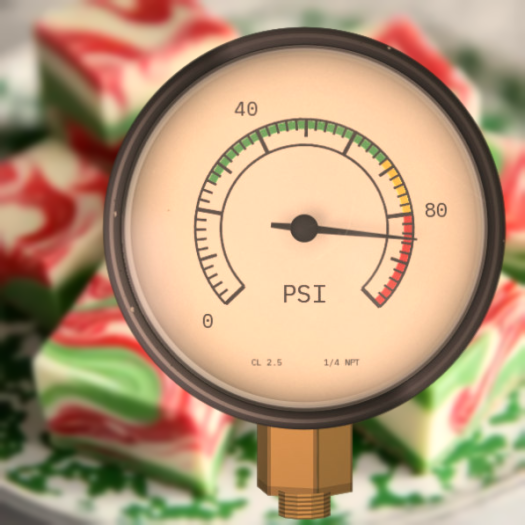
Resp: 85 psi
